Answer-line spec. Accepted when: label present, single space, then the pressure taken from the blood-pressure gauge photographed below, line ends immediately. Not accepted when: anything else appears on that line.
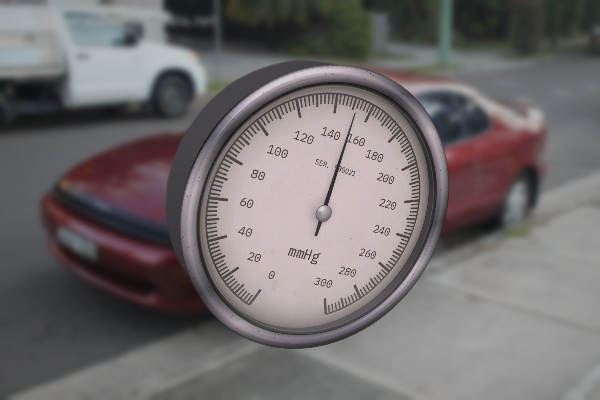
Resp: 150 mmHg
